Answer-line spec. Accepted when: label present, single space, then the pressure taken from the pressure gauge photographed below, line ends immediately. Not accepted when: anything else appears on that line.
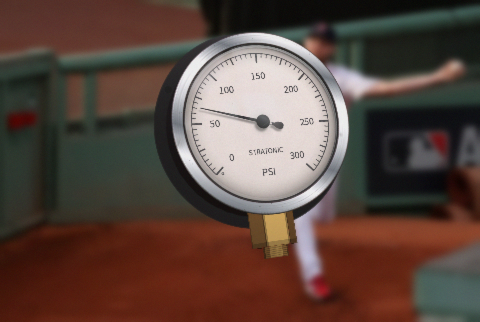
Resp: 65 psi
